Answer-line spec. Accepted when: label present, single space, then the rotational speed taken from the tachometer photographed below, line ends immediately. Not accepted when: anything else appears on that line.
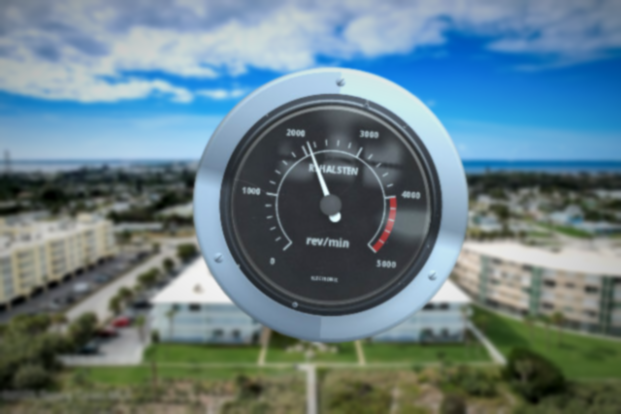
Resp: 2100 rpm
